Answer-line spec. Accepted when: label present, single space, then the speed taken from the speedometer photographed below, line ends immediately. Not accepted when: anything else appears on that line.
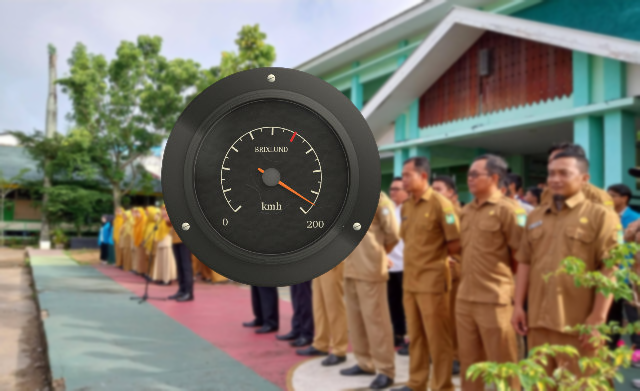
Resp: 190 km/h
